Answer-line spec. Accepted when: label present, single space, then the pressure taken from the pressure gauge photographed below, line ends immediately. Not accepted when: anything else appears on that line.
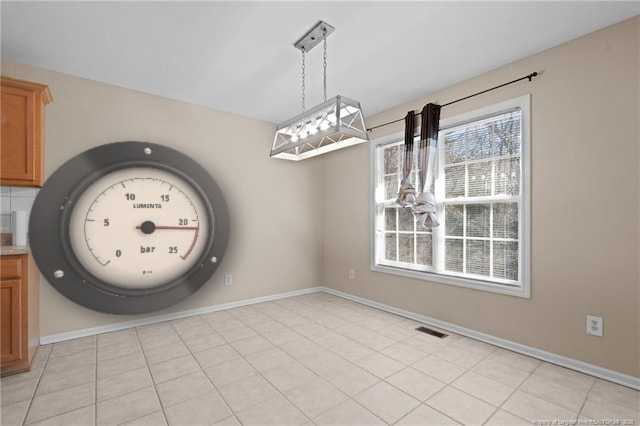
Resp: 21 bar
